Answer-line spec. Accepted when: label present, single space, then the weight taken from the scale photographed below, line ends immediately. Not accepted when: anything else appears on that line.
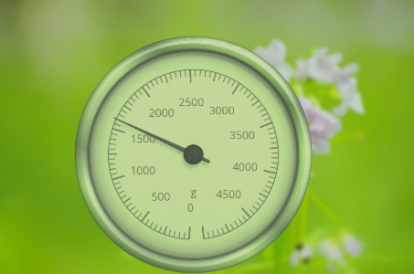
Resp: 1600 g
